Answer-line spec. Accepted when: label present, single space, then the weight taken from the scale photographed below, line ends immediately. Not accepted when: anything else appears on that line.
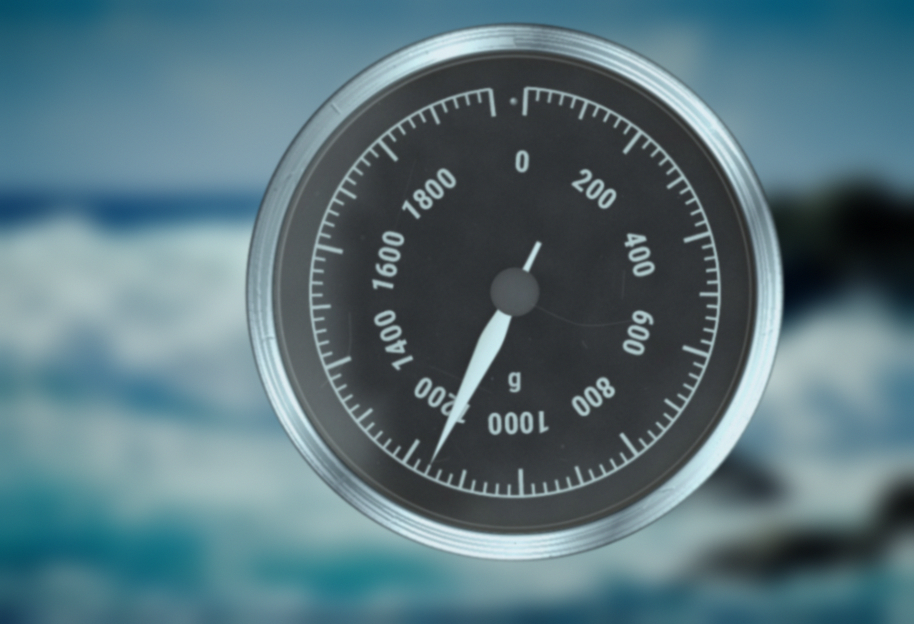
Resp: 1160 g
